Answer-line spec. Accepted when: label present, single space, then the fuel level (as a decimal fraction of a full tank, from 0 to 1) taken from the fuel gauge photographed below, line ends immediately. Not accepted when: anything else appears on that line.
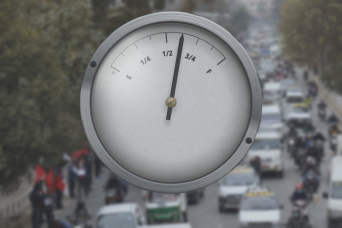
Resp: 0.625
